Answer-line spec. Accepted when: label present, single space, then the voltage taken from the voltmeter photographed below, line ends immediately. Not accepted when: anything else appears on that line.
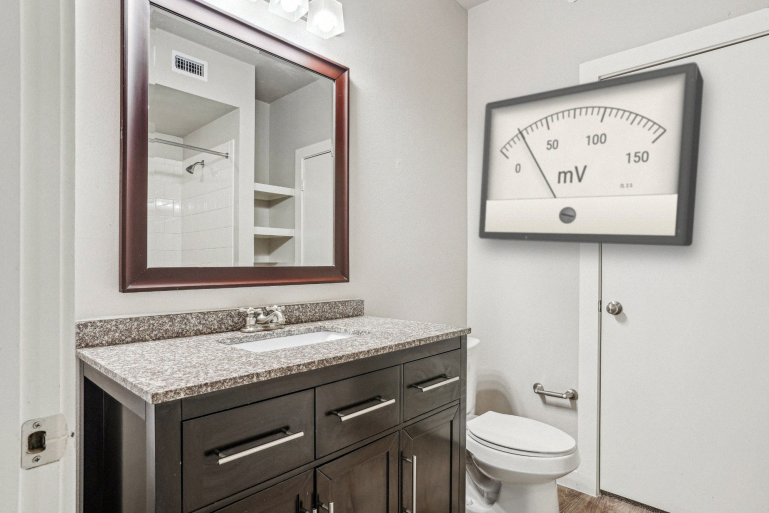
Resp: 25 mV
